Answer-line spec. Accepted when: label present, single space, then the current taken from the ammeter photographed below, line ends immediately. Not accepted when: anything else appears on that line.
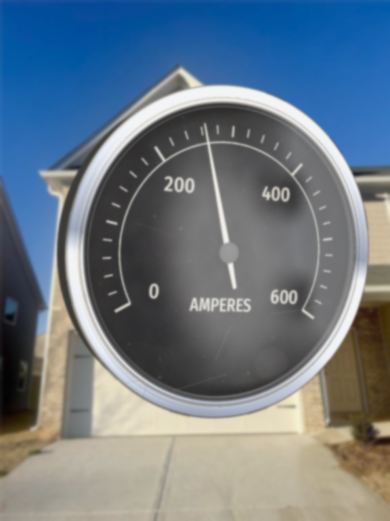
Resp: 260 A
